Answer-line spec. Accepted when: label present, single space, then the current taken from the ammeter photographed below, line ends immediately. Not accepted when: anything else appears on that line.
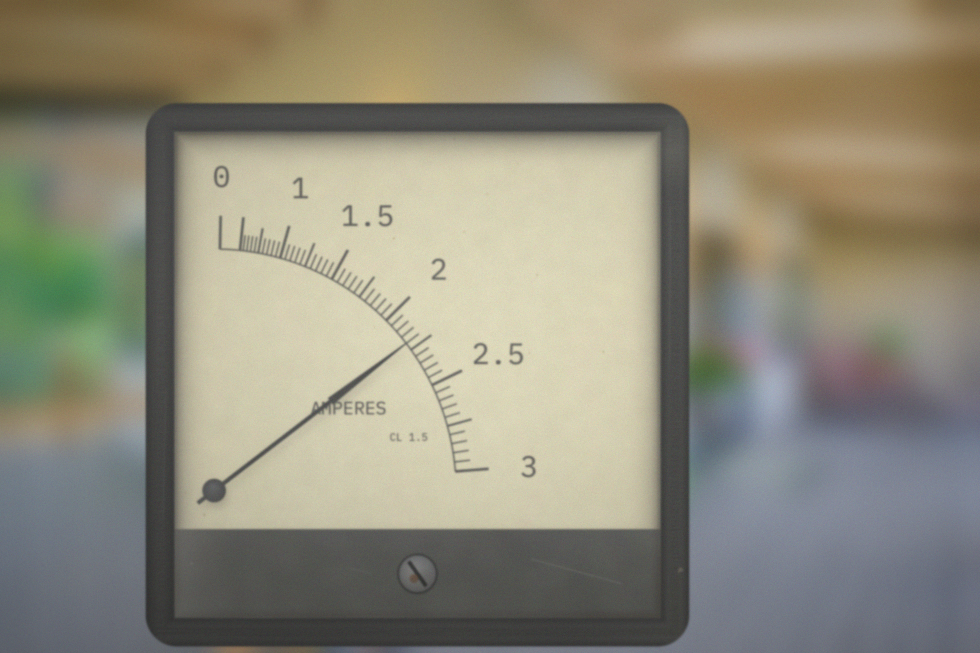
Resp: 2.2 A
